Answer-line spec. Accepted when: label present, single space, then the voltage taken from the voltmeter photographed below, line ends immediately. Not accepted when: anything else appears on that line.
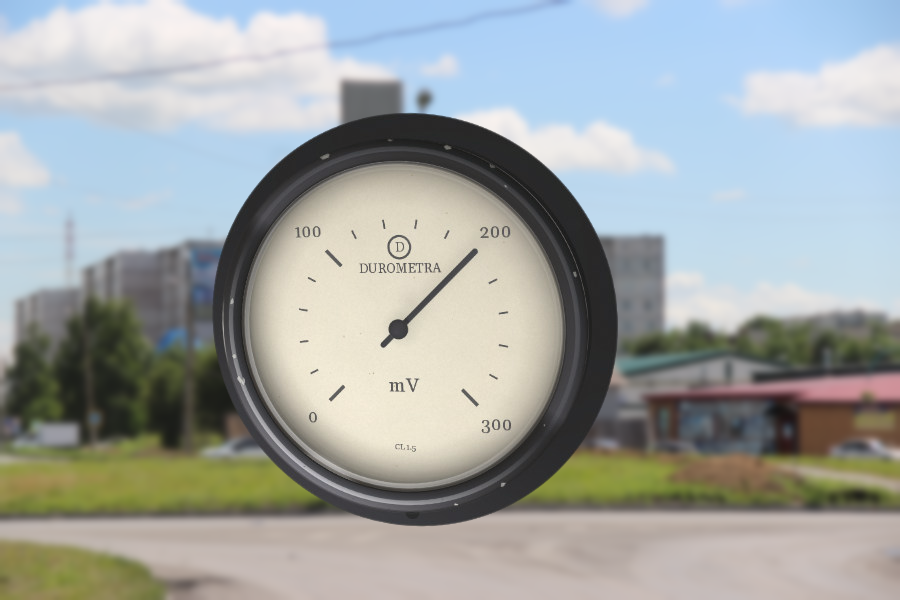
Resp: 200 mV
